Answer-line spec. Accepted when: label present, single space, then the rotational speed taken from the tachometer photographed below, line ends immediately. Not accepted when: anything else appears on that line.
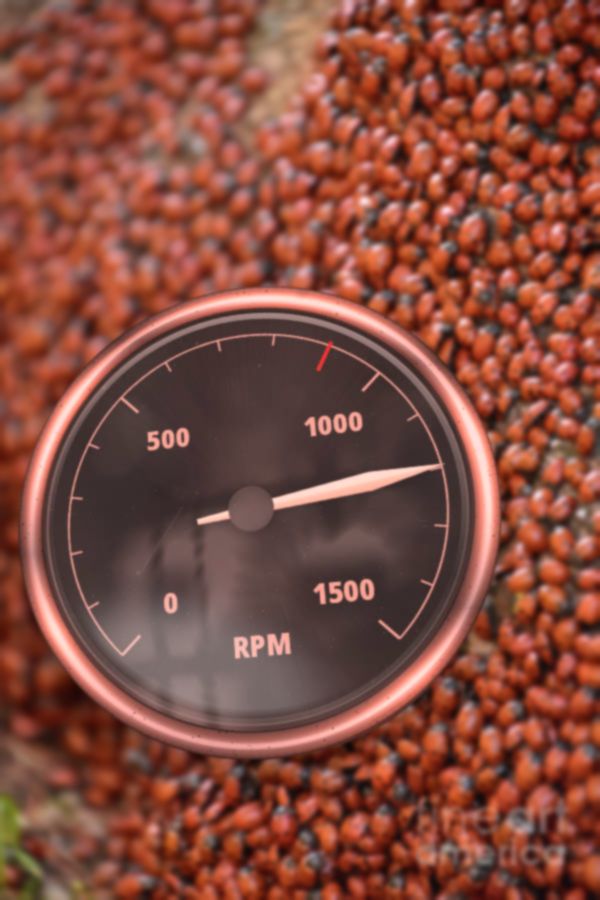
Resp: 1200 rpm
